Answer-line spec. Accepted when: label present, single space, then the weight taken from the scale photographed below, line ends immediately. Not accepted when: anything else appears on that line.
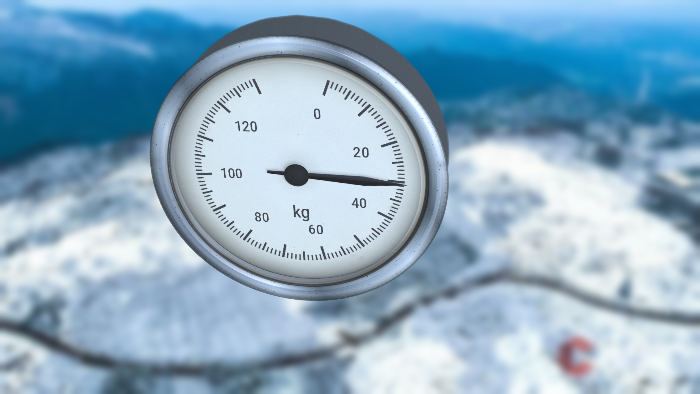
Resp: 30 kg
